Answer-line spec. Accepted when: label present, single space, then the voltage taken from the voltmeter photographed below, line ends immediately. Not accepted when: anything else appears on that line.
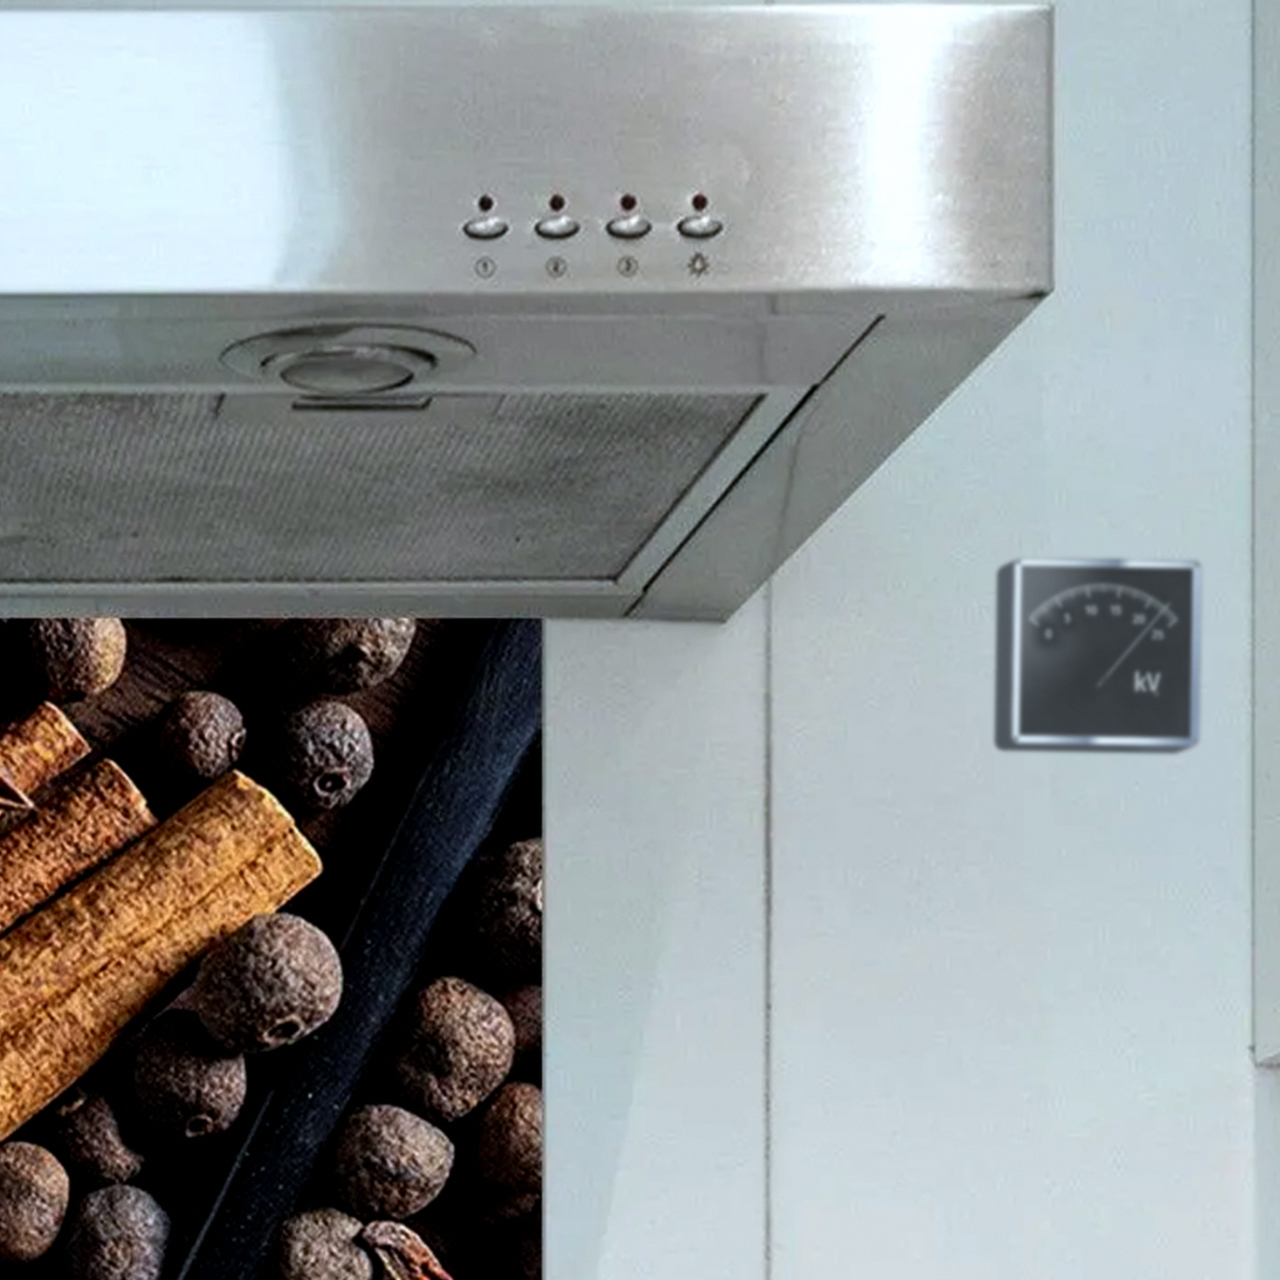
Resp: 22.5 kV
